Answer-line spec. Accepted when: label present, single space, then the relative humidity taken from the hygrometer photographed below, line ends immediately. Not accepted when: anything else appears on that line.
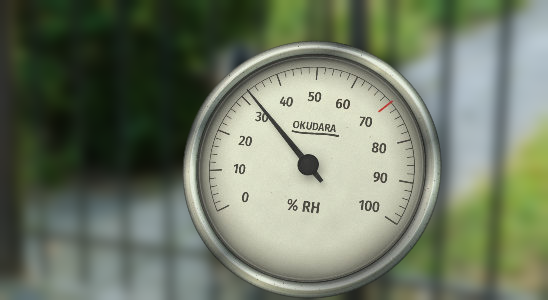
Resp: 32 %
